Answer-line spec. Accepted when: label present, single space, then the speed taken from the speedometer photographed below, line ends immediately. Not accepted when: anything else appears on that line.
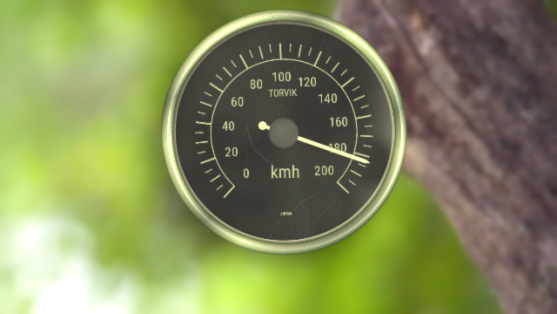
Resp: 182.5 km/h
